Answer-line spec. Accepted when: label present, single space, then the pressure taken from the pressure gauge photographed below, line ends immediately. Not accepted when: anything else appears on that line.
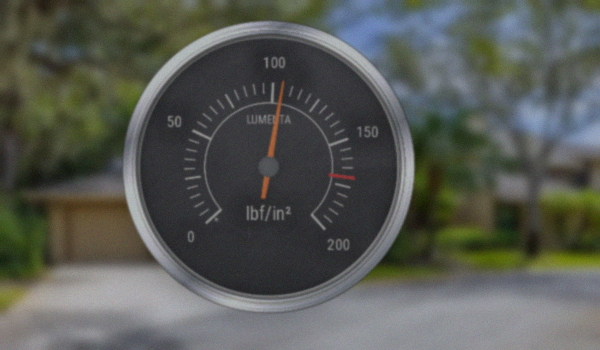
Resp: 105 psi
